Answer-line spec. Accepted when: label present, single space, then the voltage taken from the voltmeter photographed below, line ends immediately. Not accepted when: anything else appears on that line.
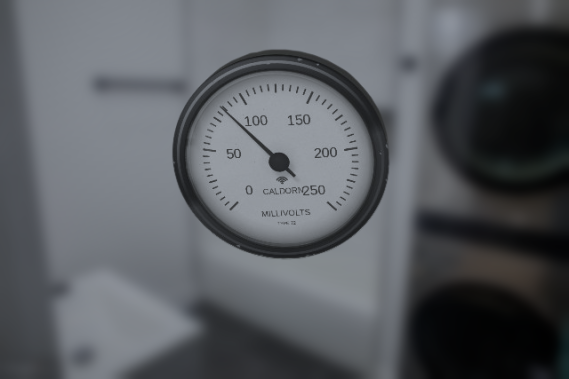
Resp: 85 mV
